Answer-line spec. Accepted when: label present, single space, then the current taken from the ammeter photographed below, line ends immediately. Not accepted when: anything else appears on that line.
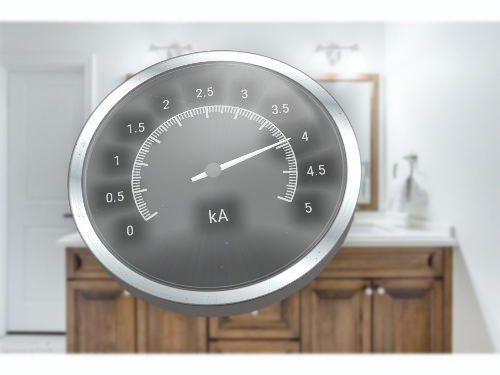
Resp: 4 kA
